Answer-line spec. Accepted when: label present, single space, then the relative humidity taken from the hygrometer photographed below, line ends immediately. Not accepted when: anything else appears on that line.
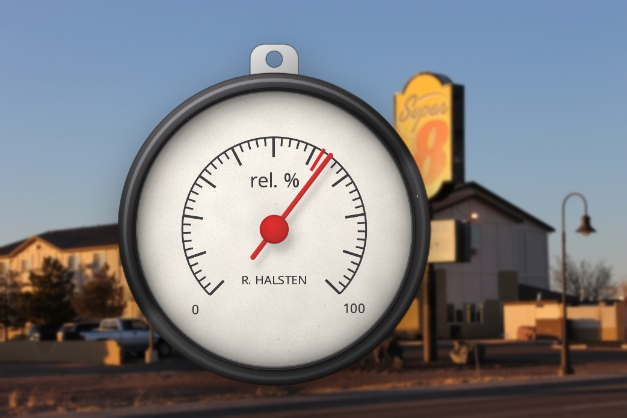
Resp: 64 %
